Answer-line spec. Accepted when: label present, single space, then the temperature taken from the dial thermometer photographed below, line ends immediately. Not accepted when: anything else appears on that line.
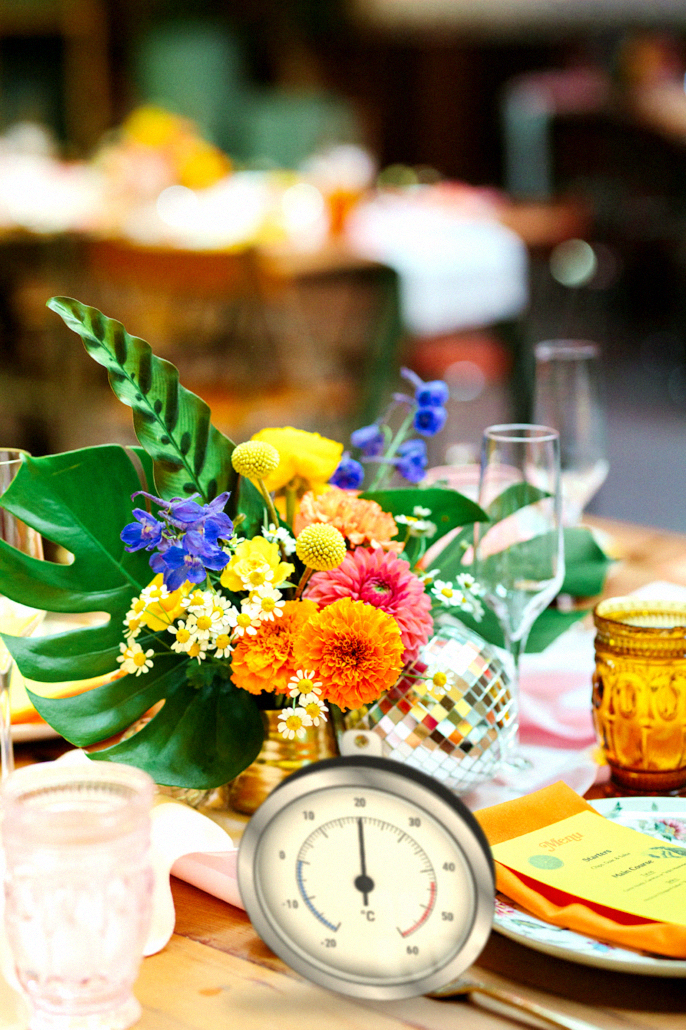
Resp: 20 °C
